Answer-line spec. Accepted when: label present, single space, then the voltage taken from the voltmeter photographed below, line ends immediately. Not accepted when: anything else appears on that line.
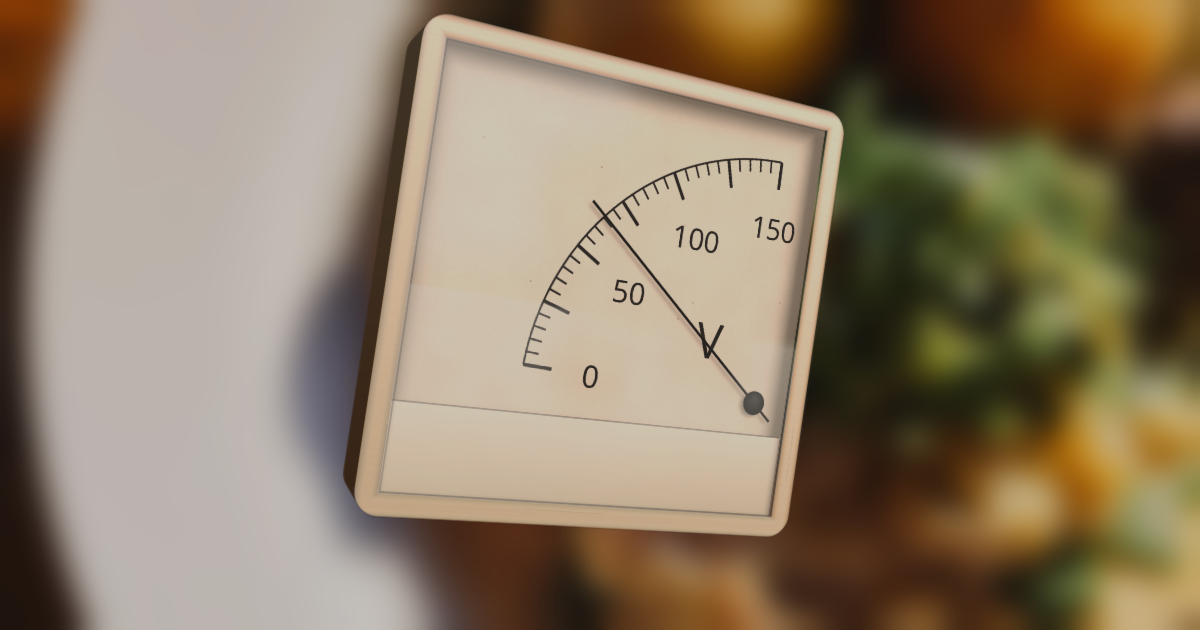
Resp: 65 V
